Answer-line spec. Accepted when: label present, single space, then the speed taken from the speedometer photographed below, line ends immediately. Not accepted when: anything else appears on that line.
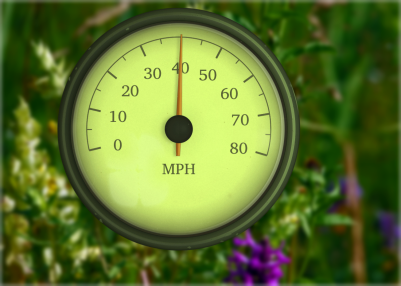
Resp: 40 mph
